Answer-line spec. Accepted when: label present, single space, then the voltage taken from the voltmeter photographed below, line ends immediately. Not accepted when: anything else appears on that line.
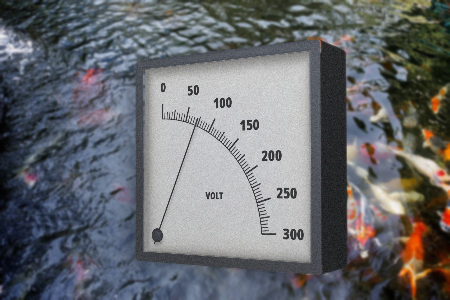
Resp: 75 V
